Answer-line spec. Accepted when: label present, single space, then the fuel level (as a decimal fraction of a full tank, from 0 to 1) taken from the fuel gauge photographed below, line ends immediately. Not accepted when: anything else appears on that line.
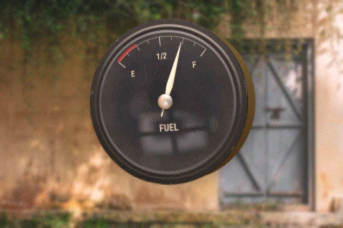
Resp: 0.75
